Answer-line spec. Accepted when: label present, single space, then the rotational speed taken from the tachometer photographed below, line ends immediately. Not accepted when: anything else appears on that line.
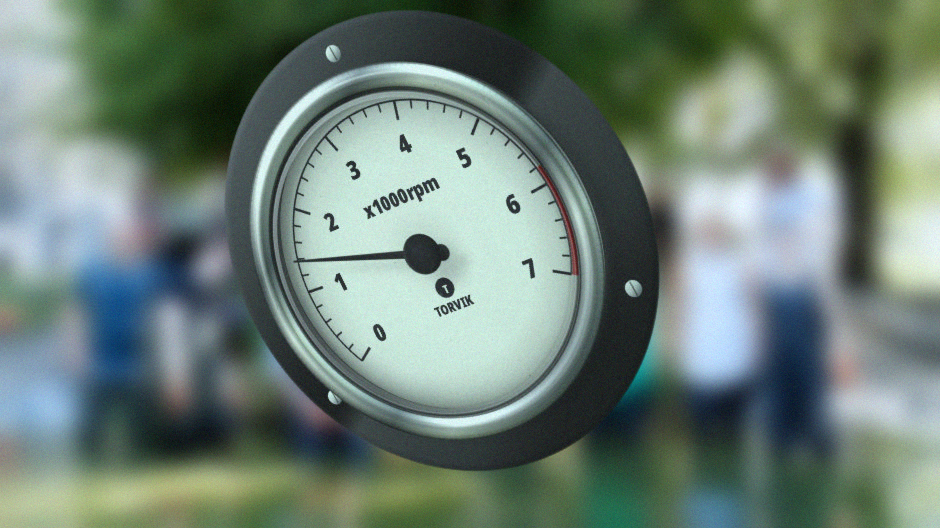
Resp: 1400 rpm
